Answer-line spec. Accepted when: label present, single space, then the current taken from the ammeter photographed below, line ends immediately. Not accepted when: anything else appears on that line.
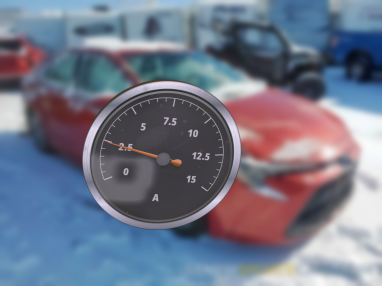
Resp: 2.5 A
